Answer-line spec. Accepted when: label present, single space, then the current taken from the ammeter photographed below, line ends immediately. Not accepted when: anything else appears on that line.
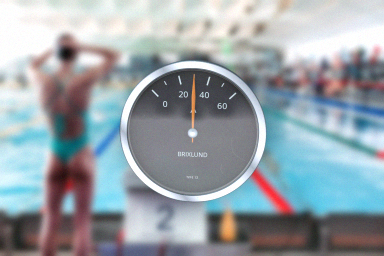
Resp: 30 A
